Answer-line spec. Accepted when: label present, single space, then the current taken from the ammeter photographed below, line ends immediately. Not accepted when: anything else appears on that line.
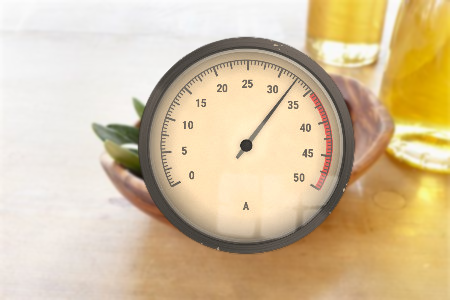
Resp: 32.5 A
